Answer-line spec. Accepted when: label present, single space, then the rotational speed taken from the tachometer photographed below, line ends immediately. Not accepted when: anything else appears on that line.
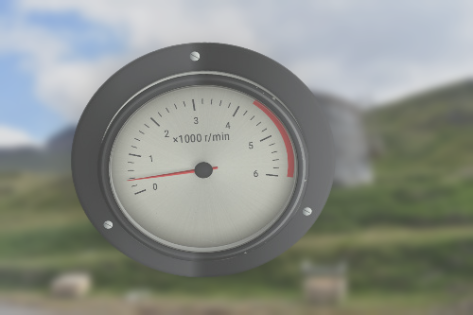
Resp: 400 rpm
